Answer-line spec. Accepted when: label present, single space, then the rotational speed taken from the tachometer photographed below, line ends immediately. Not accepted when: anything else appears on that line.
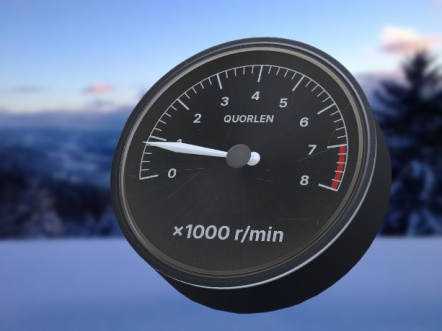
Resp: 800 rpm
